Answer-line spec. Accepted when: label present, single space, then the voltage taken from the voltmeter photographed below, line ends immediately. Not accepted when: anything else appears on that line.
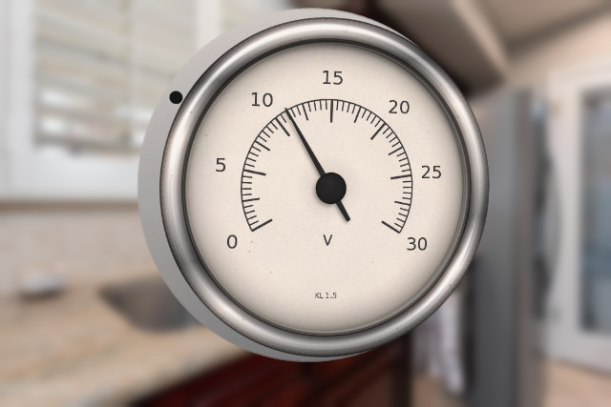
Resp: 11 V
